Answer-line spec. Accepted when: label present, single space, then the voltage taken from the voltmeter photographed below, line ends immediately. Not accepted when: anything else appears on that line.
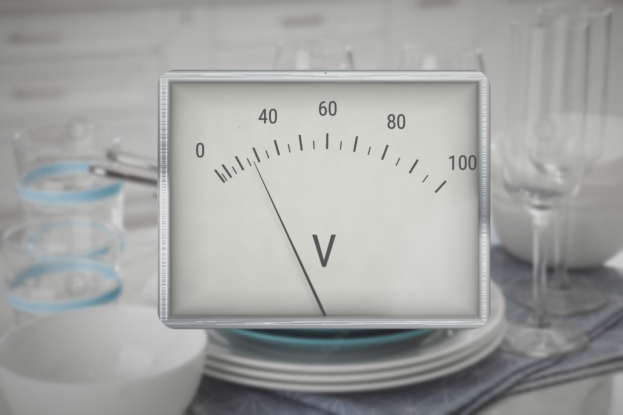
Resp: 27.5 V
